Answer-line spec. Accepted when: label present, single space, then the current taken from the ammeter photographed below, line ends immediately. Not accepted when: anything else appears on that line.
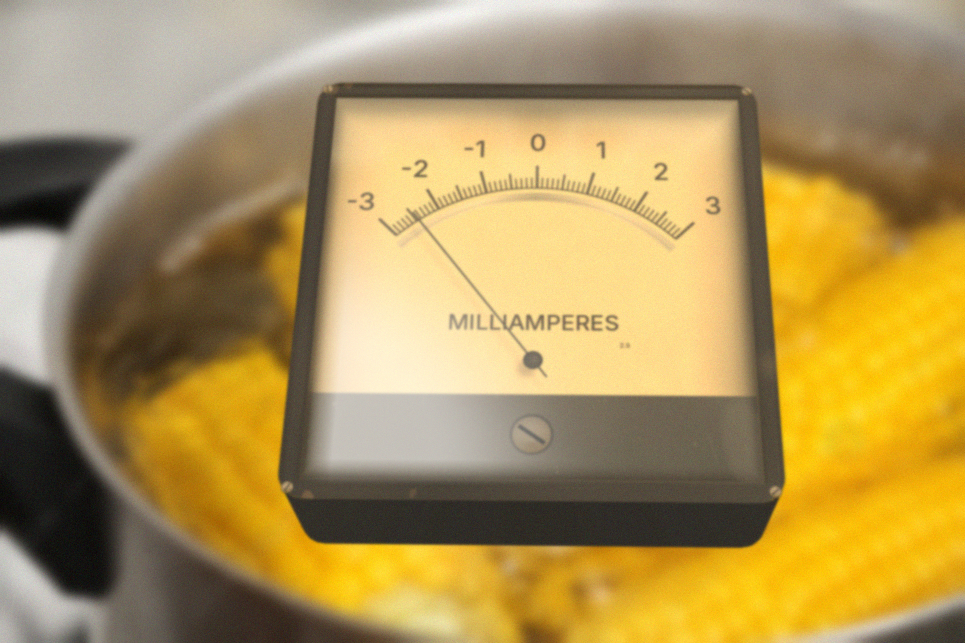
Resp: -2.5 mA
